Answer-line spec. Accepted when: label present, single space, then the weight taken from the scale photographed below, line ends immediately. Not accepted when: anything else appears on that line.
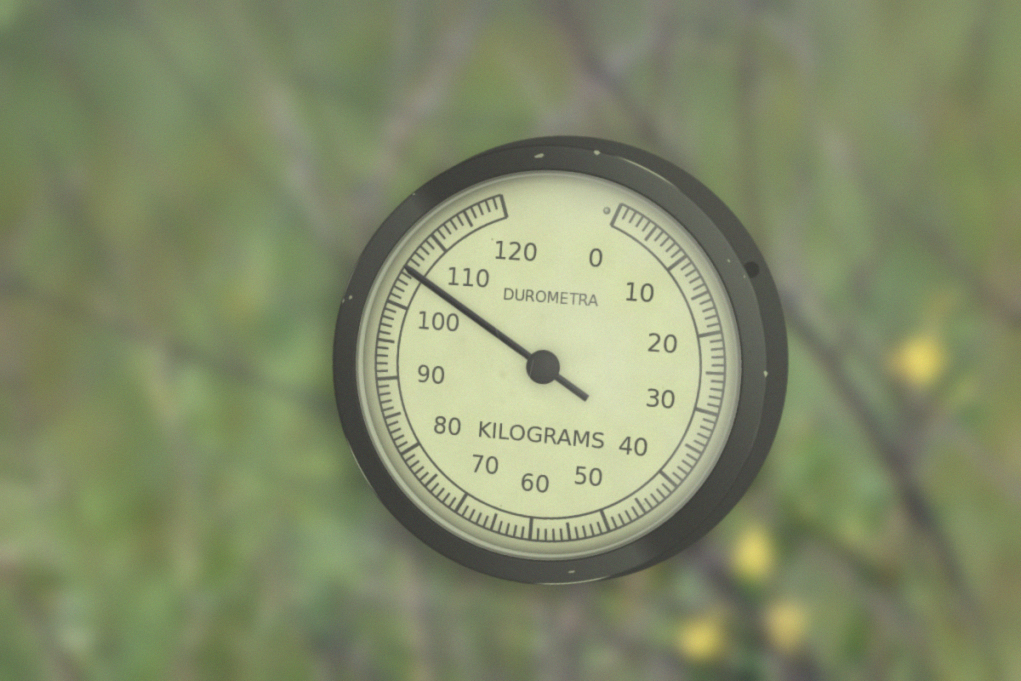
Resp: 105 kg
